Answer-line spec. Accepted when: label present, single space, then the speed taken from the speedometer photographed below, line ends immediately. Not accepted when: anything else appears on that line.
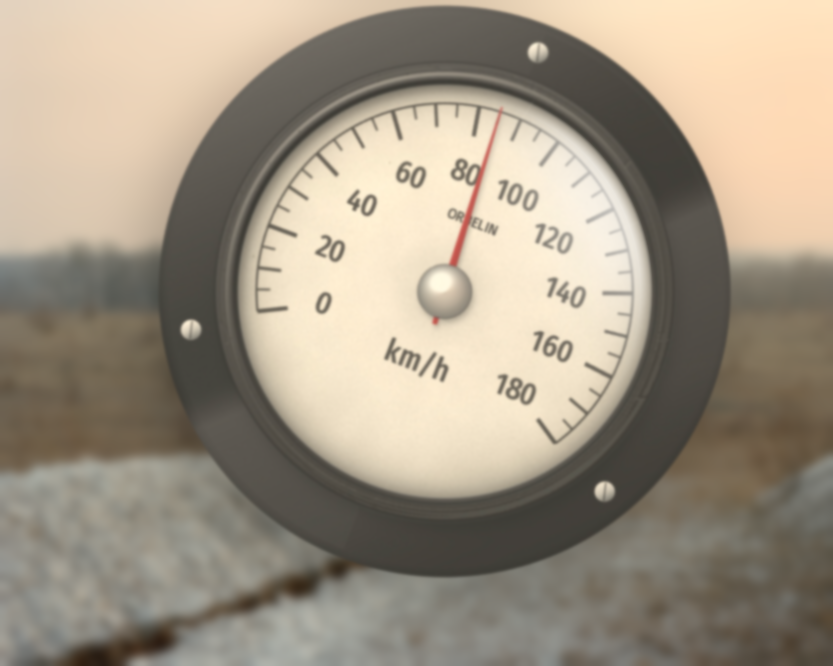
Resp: 85 km/h
